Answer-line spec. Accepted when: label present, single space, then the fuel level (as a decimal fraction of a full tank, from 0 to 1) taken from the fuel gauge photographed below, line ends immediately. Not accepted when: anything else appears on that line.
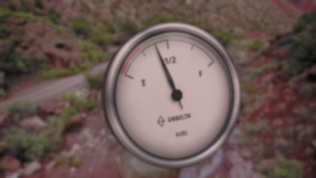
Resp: 0.375
